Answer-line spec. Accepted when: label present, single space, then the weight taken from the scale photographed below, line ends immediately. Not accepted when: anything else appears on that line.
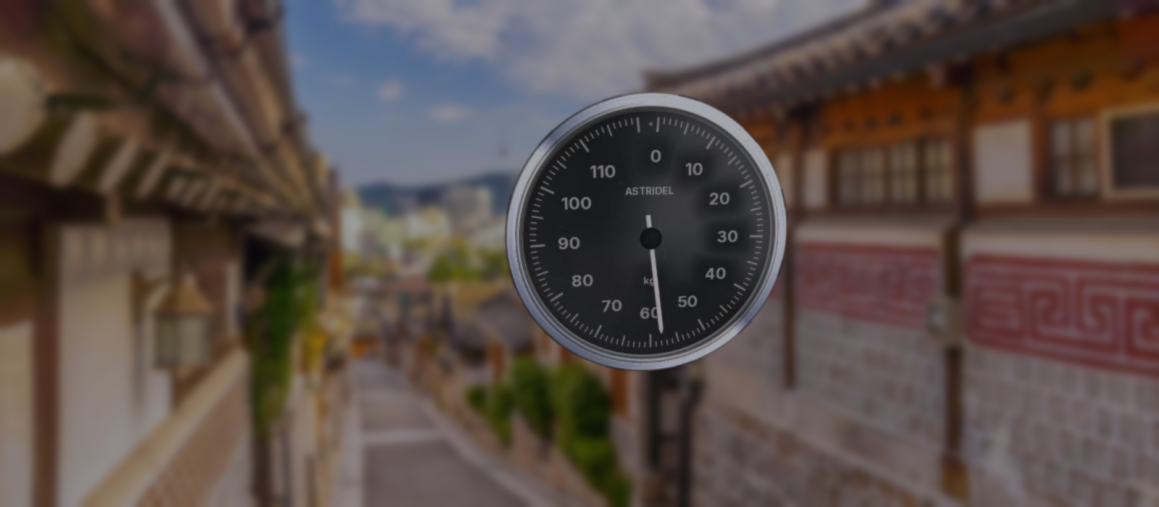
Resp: 58 kg
